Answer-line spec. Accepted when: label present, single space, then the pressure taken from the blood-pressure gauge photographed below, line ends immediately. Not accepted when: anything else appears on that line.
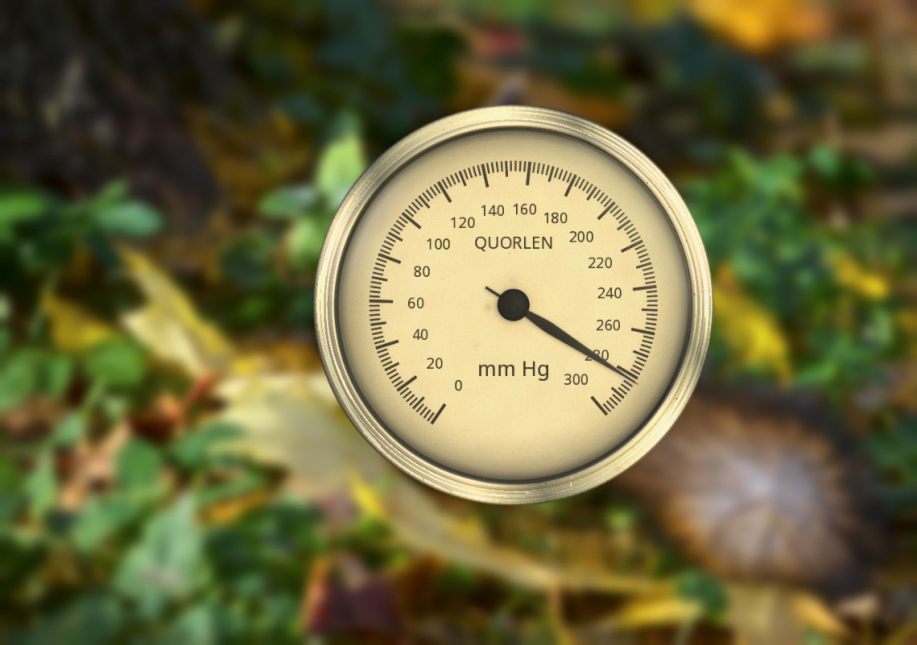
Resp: 282 mmHg
